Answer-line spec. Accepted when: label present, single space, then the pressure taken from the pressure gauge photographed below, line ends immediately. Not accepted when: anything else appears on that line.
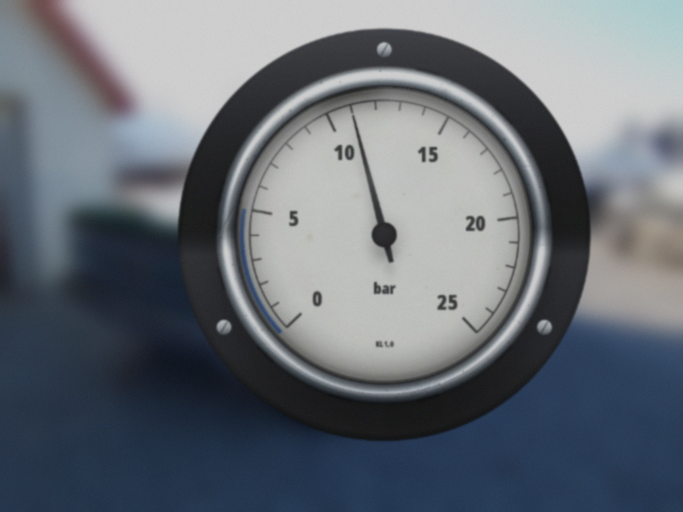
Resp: 11 bar
